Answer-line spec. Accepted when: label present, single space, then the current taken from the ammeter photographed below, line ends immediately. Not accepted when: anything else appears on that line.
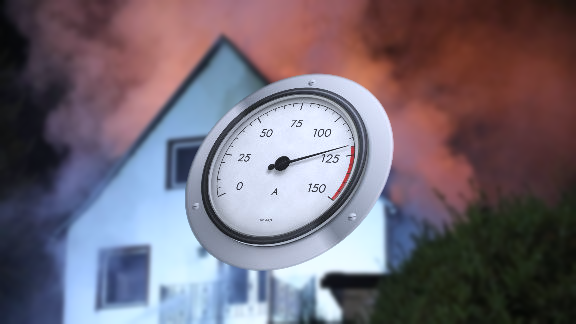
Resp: 120 A
